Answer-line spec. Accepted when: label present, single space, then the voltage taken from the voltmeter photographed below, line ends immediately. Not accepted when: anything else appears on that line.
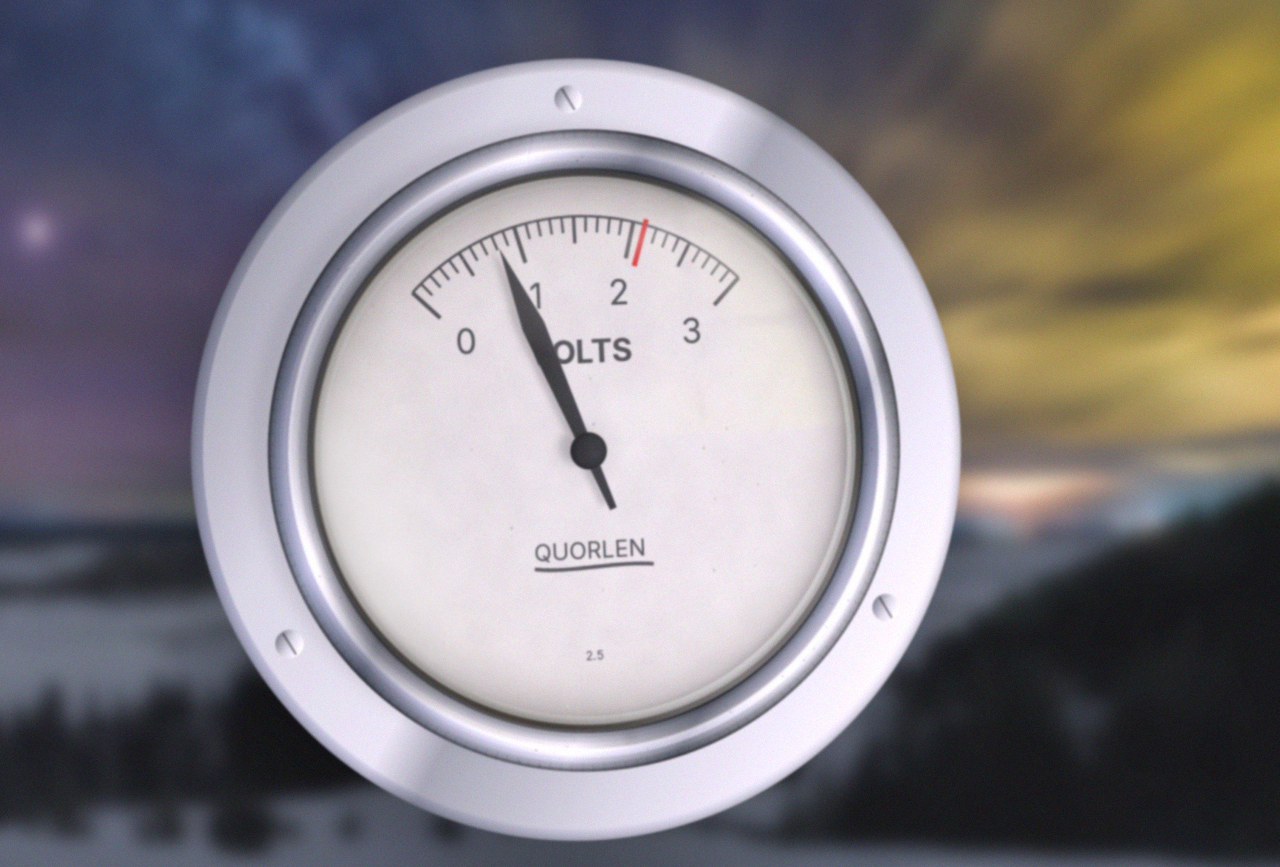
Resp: 0.8 V
